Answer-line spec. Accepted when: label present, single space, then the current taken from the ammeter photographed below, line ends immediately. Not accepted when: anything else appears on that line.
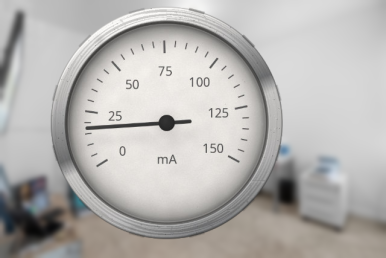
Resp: 17.5 mA
